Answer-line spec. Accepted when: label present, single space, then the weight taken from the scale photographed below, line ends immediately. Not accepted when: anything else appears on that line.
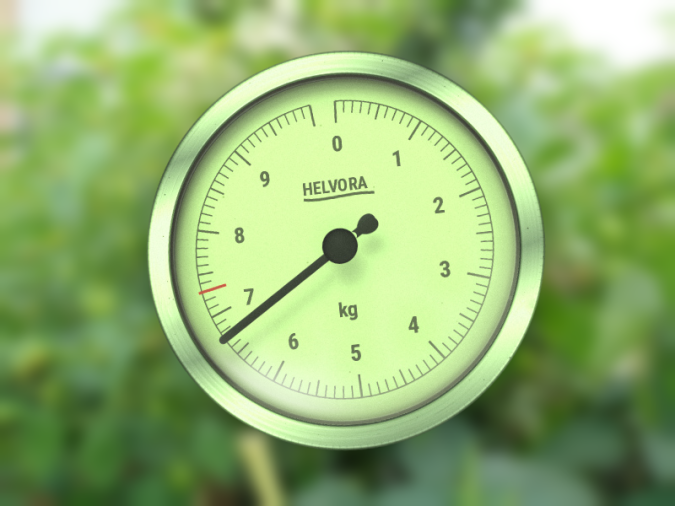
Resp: 6.7 kg
